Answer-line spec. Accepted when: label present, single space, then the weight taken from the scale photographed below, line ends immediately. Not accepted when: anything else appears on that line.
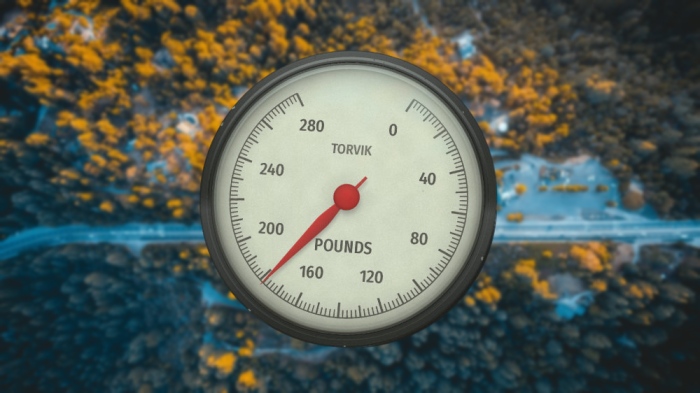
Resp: 178 lb
